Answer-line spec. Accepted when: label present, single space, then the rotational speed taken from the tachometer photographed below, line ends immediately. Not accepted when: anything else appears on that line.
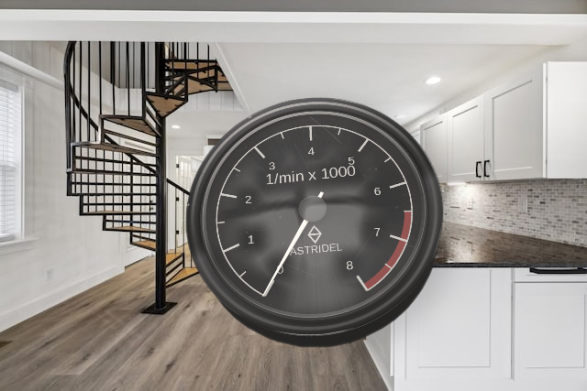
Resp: 0 rpm
